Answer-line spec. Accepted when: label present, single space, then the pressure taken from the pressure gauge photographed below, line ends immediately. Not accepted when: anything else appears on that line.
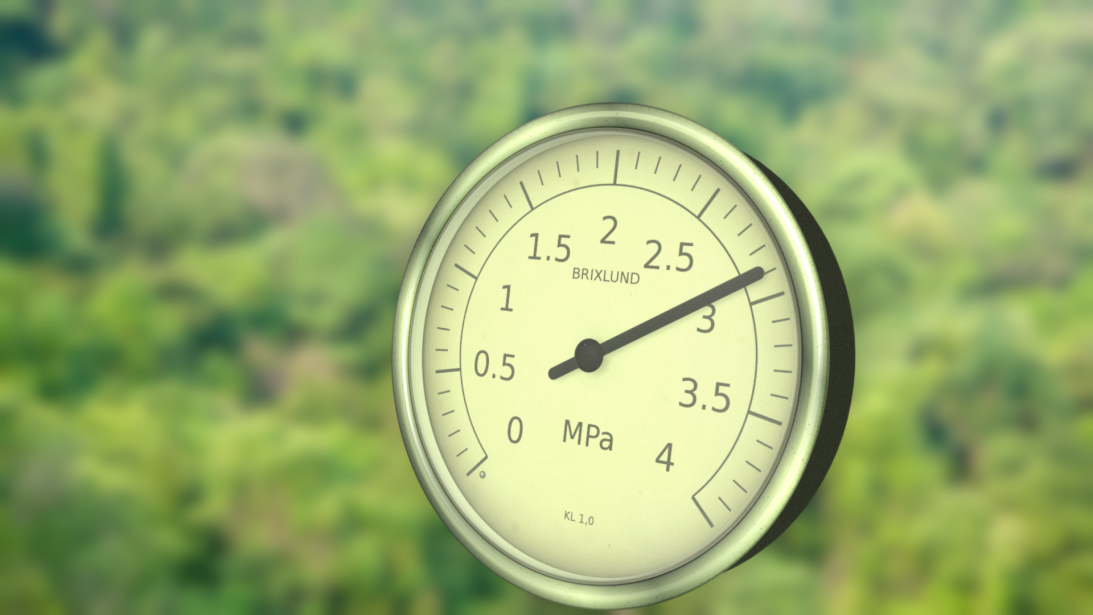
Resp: 2.9 MPa
